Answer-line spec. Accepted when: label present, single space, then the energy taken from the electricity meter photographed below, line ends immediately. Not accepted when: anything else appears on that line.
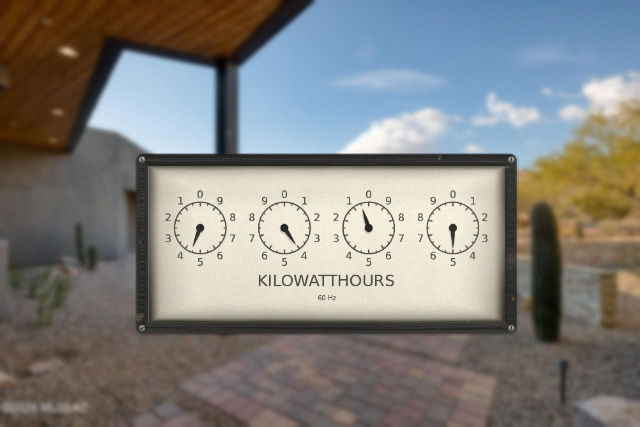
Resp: 4405 kWh
